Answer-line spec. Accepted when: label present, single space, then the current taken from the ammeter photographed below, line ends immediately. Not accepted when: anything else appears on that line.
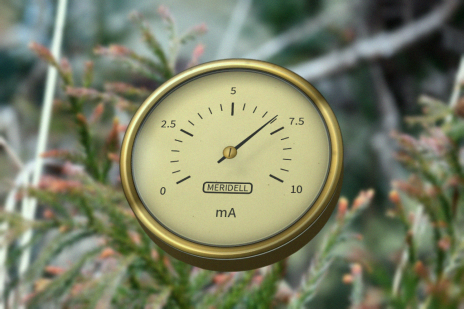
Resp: 7 mA
